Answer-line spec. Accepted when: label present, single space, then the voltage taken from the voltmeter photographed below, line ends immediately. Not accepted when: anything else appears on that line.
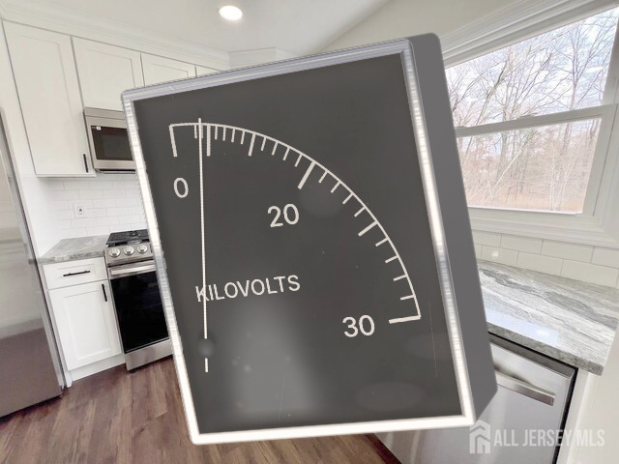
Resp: 9 kV
